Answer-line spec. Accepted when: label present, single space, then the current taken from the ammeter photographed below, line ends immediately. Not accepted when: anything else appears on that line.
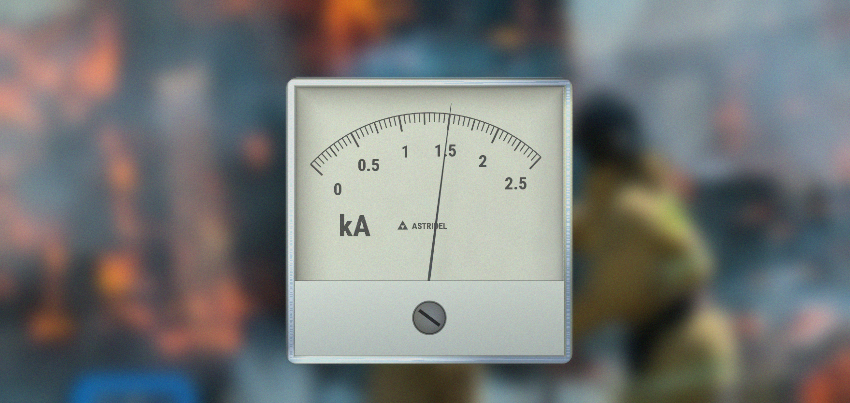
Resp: 1.5 kA
